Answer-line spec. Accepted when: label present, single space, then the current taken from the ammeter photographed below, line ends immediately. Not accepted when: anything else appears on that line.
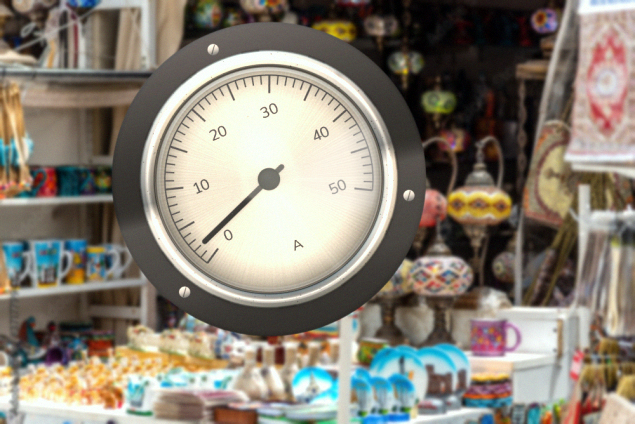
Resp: 2 A
